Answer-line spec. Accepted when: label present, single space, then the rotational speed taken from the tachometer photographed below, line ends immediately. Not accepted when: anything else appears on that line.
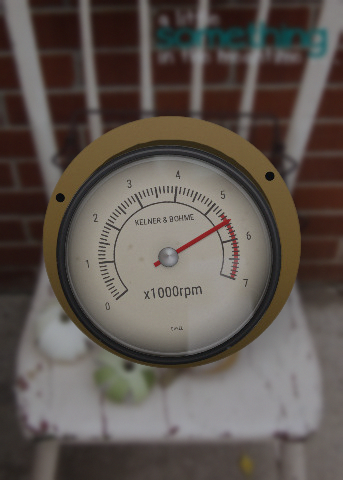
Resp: 5500 rpm
